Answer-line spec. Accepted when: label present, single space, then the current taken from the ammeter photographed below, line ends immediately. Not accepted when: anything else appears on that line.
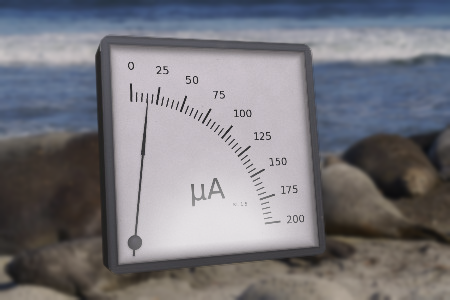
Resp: 15 µA
